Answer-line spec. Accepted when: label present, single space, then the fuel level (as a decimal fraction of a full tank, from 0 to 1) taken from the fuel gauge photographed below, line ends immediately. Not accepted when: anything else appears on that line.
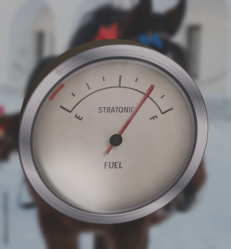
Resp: 0.75
